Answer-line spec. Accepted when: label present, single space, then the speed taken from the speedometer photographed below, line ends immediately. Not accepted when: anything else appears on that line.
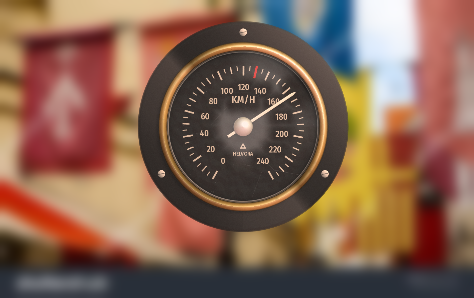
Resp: 165 km/h
